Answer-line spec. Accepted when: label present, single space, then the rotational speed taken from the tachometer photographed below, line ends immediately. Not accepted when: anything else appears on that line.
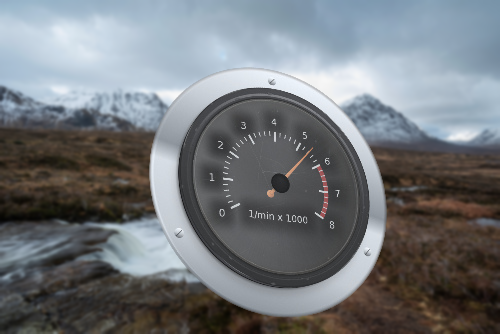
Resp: 5400 rpm
